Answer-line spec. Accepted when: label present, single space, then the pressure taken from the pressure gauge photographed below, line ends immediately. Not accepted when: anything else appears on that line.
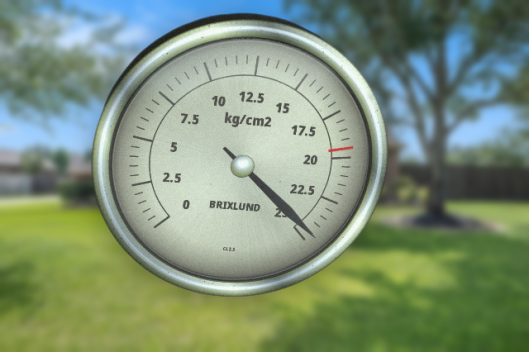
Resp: 24.5 kg/cm²
